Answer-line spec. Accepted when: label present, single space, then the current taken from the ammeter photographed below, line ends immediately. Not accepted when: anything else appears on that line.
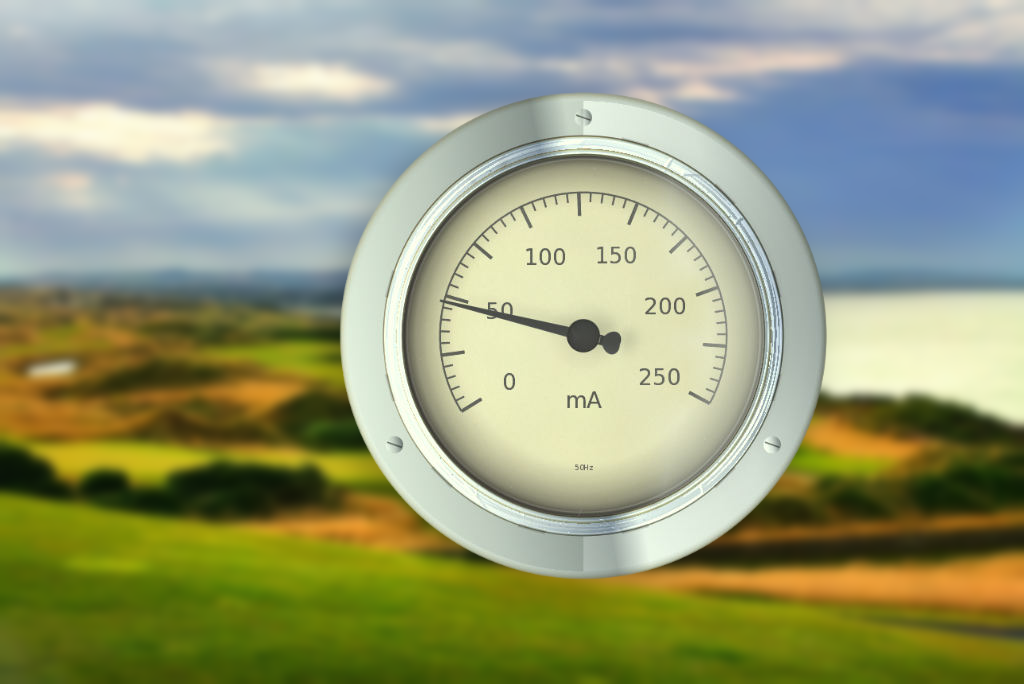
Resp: 47.5 mA
